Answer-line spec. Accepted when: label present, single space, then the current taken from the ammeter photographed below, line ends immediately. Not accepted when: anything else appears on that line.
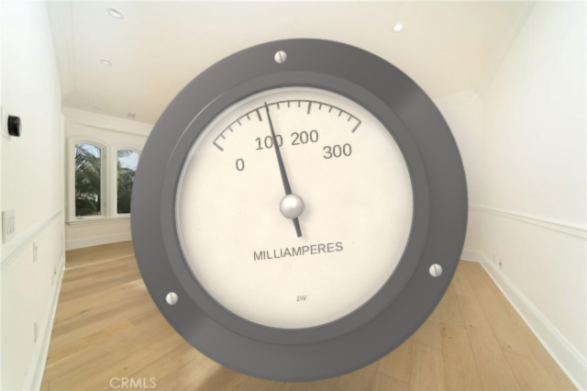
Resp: 120 mA
